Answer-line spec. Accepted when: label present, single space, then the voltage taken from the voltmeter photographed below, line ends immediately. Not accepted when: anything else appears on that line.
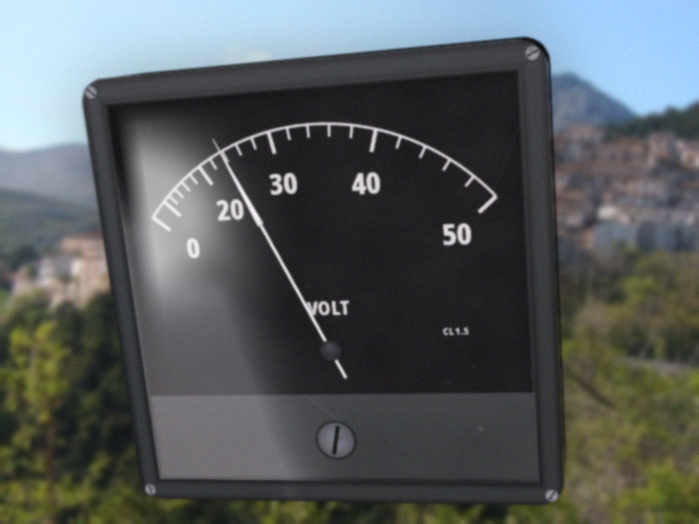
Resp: 24 V
